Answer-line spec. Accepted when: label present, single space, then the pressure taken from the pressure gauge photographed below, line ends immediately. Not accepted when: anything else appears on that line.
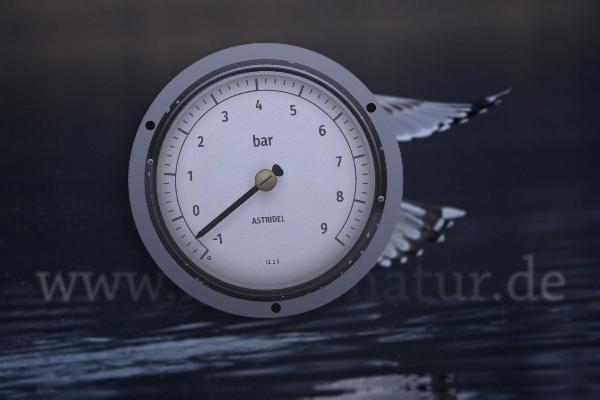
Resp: -0.6 bar
